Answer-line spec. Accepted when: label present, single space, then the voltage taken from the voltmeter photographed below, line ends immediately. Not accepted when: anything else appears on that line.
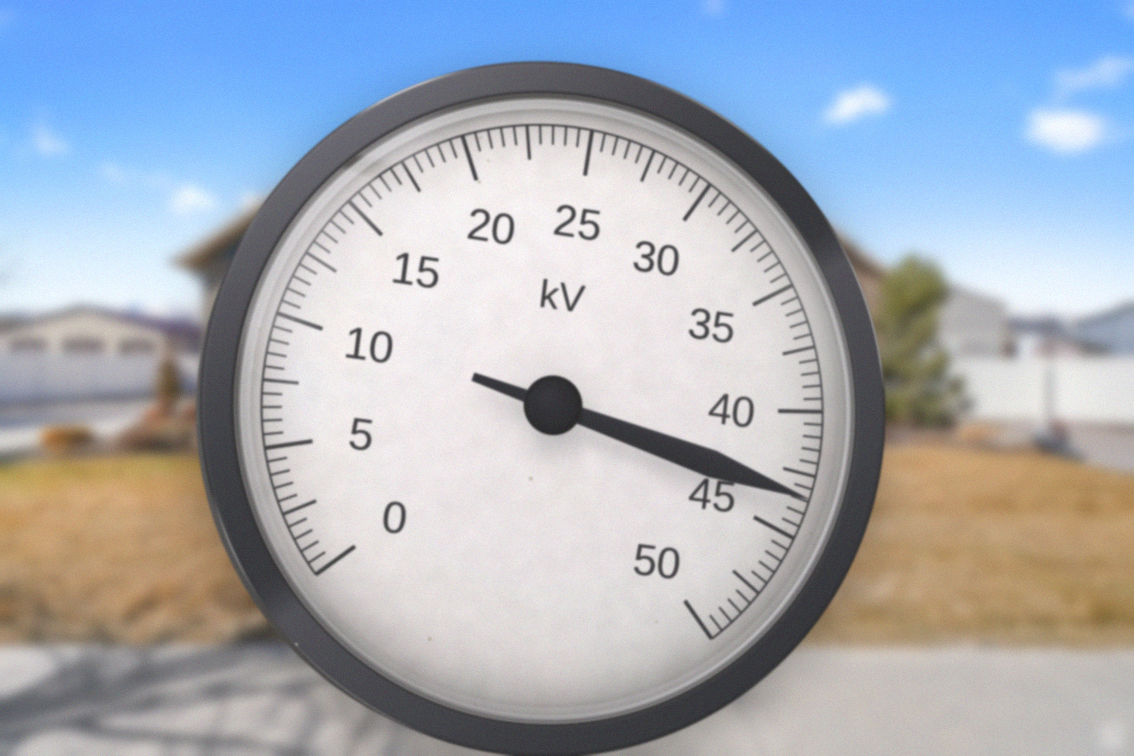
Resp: 43.5 kV
